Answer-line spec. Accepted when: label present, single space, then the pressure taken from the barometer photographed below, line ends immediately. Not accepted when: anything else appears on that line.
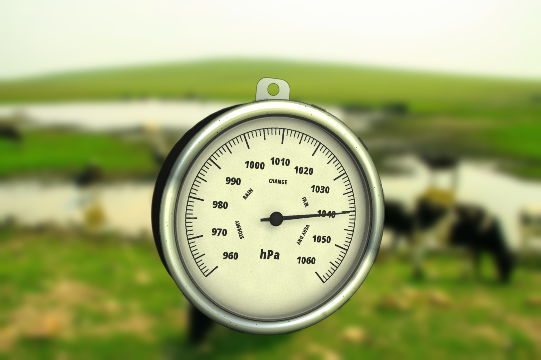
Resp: 1040 hPa
